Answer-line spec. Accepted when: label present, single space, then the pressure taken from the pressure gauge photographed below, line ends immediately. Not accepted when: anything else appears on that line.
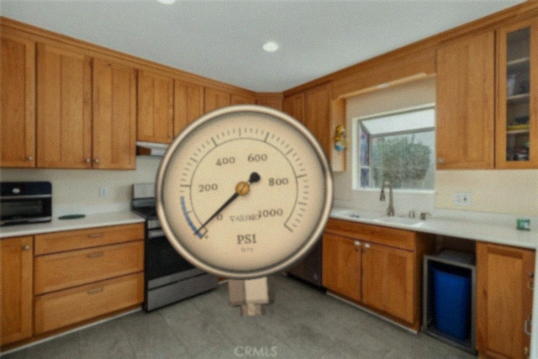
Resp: 20 psi
